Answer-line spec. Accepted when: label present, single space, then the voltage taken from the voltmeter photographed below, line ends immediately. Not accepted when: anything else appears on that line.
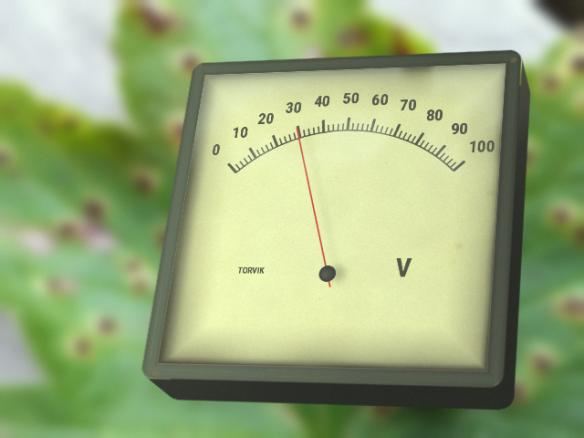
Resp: 30 V
